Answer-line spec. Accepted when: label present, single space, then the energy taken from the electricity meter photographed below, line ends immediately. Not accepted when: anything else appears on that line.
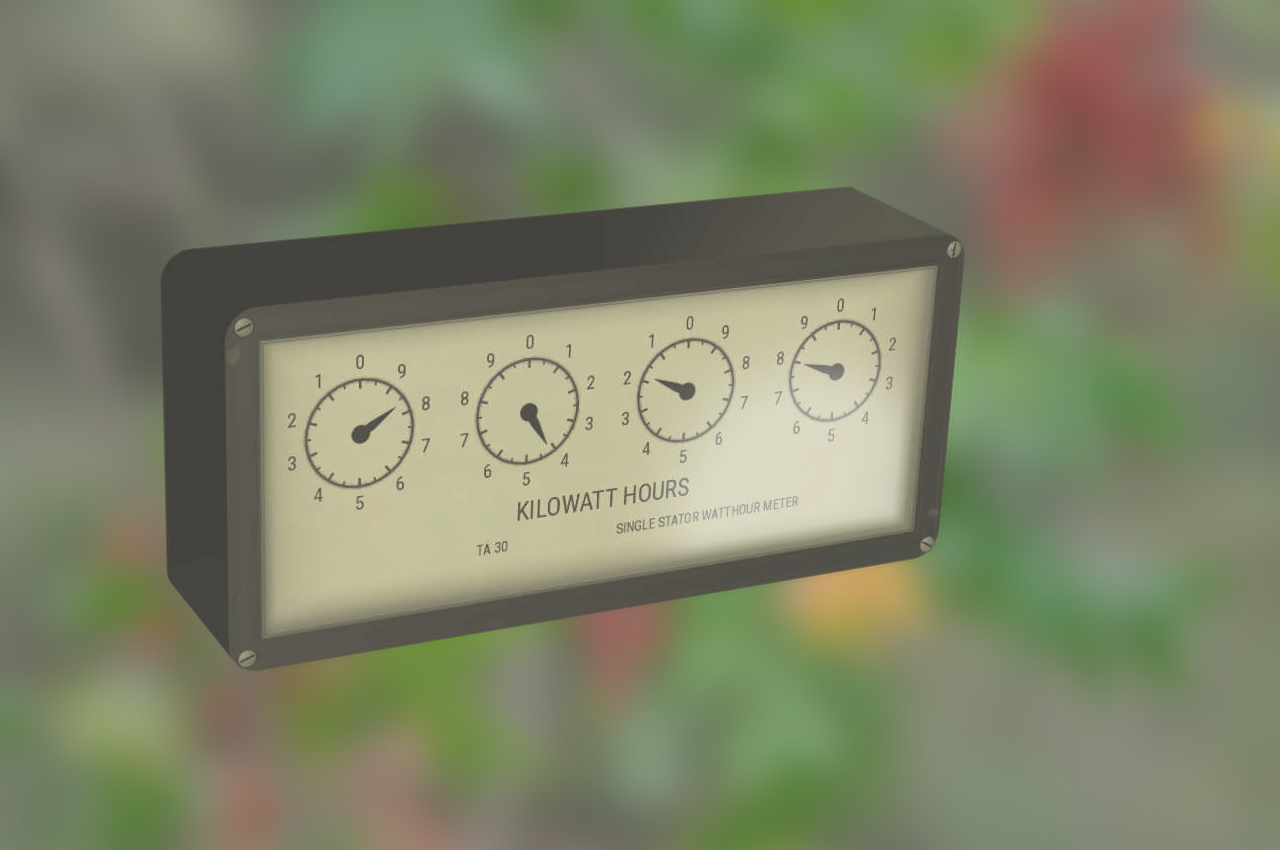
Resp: 8418 kWh
